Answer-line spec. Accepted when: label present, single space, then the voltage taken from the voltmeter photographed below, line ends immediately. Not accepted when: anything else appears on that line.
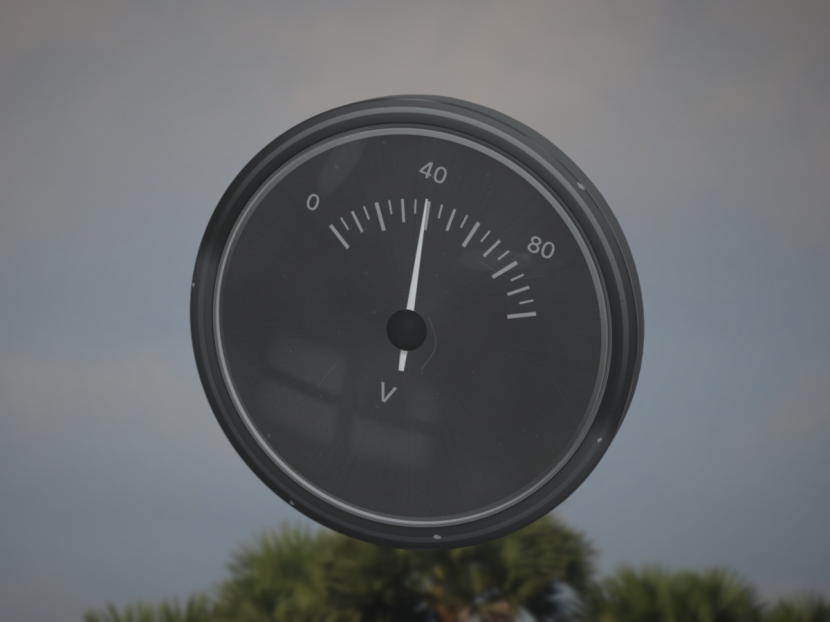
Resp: 40 V
